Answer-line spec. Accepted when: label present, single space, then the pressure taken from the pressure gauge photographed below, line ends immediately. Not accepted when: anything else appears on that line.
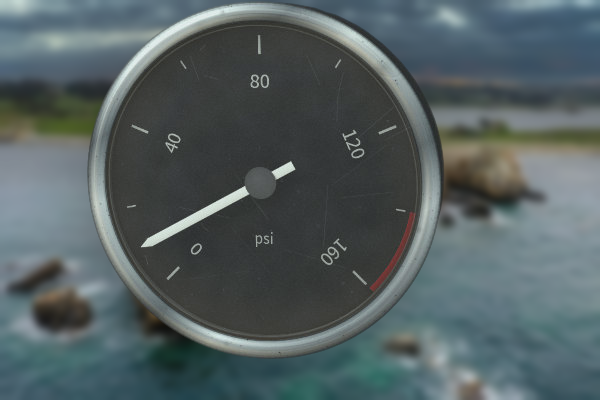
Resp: 10 psi
